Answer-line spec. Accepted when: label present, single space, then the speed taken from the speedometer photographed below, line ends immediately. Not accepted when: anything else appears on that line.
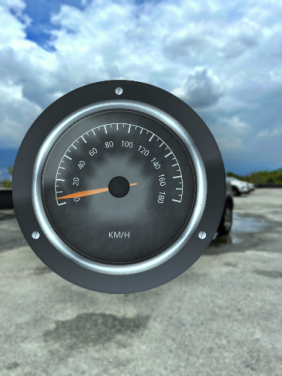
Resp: 5 km/h
